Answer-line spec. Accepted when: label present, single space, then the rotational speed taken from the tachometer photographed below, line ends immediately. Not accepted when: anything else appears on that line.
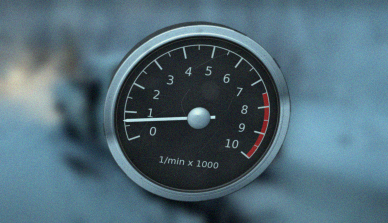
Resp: 750 rpm
